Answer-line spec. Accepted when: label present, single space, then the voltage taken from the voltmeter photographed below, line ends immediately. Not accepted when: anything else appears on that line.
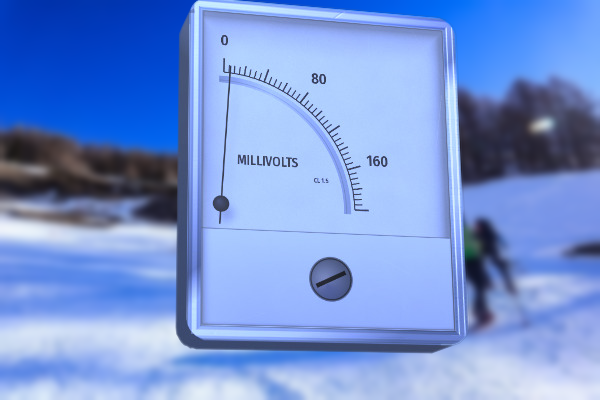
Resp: 5 mV
